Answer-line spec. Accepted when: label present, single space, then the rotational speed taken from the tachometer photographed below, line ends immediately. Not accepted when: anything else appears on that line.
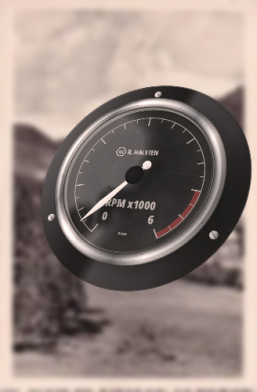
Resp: 250 rpm
